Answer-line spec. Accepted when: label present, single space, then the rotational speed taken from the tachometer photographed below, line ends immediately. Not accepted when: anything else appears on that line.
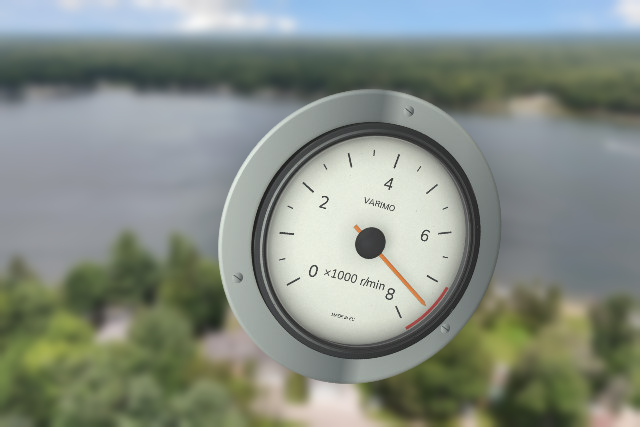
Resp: 7500 rpm
